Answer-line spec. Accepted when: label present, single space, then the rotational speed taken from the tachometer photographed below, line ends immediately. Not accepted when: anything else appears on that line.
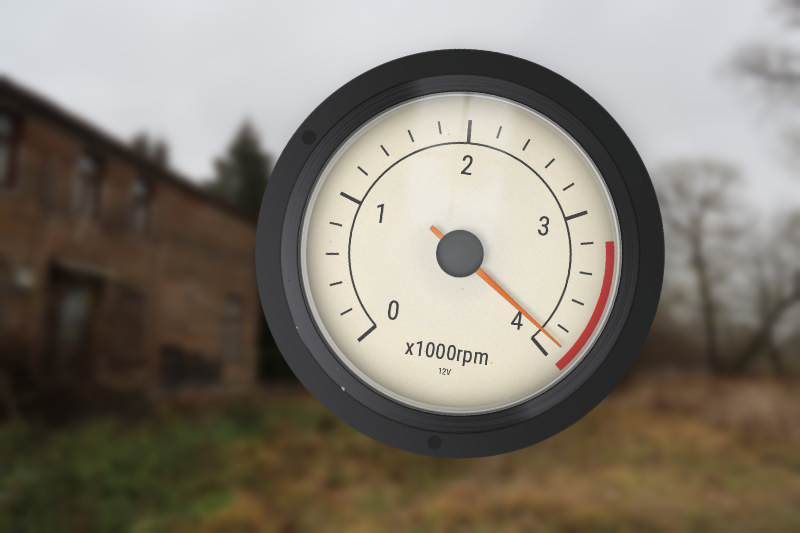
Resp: 3900 rpm
